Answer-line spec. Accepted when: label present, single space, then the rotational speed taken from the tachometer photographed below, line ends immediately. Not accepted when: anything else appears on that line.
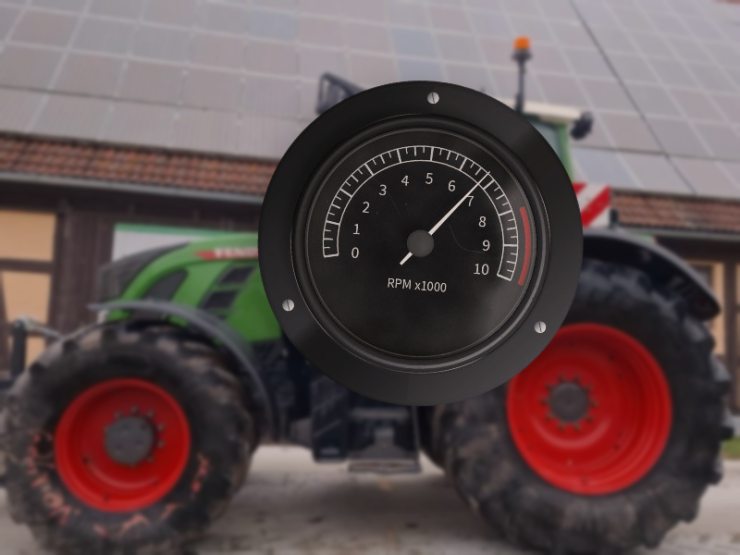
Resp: 6750 rpm
